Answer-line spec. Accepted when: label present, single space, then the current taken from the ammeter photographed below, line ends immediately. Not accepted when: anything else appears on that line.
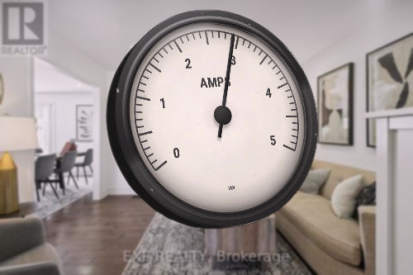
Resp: 2.9 A
